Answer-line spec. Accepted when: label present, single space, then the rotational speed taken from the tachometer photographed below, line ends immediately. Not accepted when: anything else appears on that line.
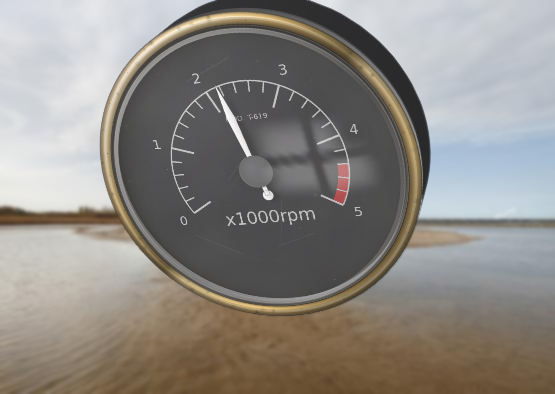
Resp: 2200 rpm
